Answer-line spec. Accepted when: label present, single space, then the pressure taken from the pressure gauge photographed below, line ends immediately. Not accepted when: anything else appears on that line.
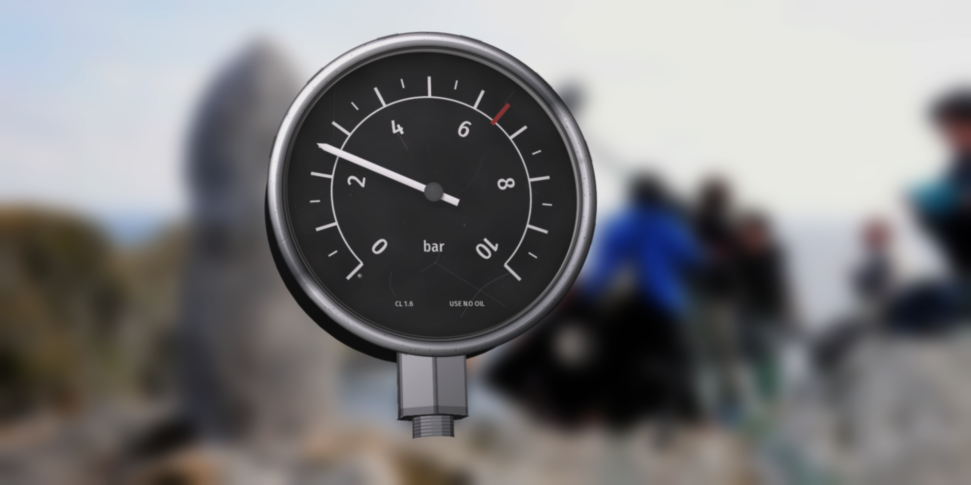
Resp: 2.5 bar
